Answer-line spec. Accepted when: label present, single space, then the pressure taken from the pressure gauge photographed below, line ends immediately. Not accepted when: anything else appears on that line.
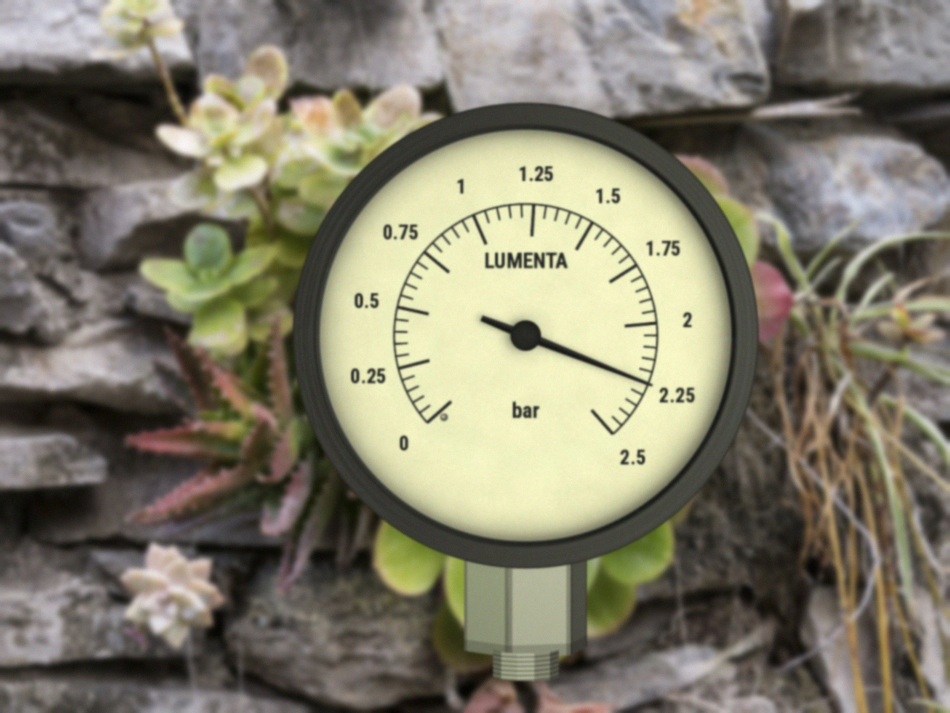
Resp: 2.25 bar
